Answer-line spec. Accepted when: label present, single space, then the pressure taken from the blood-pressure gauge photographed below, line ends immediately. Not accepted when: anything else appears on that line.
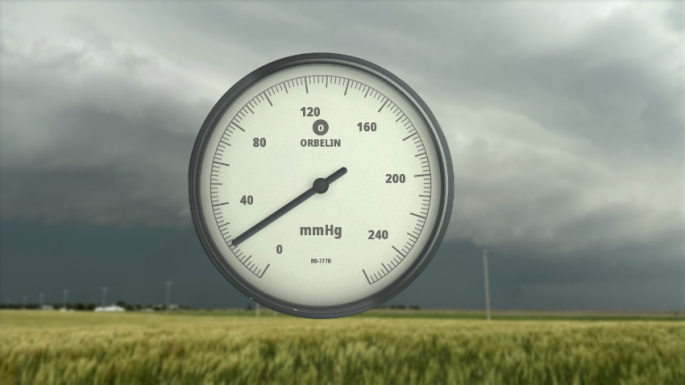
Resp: 20 mmHg
